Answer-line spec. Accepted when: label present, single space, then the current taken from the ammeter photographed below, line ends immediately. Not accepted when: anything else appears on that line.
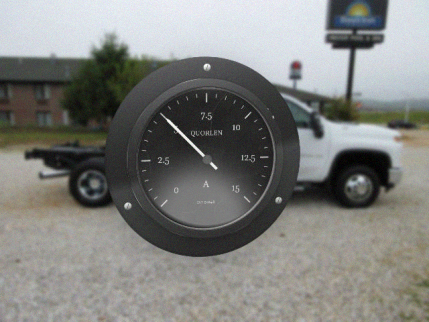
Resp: 5 A
